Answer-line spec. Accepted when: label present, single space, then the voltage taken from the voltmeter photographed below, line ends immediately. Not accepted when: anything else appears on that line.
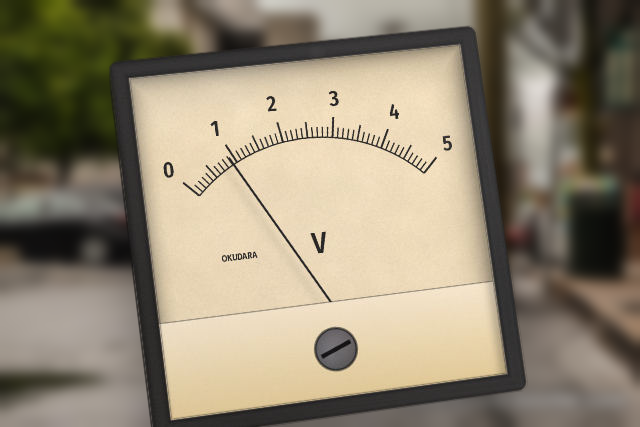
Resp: 0.9 V
